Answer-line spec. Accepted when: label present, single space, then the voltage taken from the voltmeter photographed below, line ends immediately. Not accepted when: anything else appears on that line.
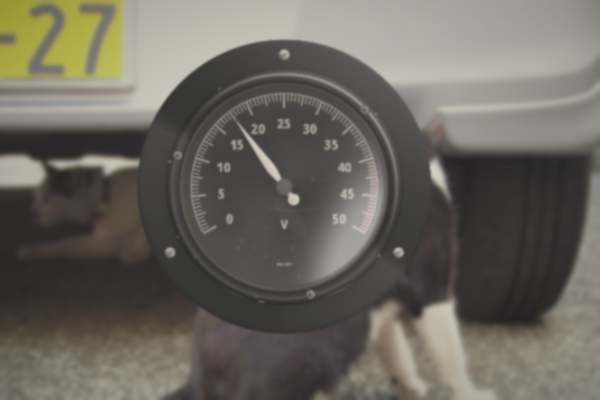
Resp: 17.5 V
